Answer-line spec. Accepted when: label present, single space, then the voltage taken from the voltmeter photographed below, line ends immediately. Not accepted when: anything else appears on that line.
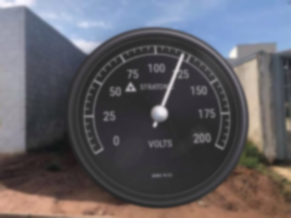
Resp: 120 V
